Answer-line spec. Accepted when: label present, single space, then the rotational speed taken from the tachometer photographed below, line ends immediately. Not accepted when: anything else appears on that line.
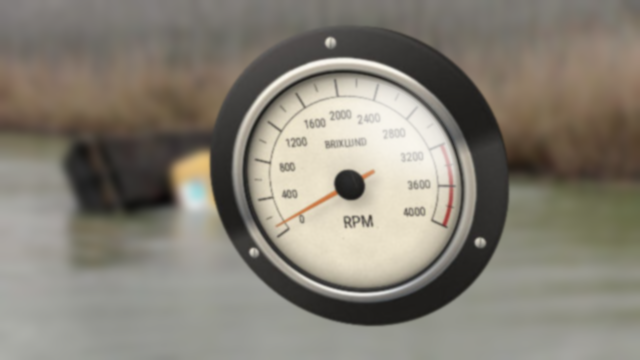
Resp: 100 rpm
